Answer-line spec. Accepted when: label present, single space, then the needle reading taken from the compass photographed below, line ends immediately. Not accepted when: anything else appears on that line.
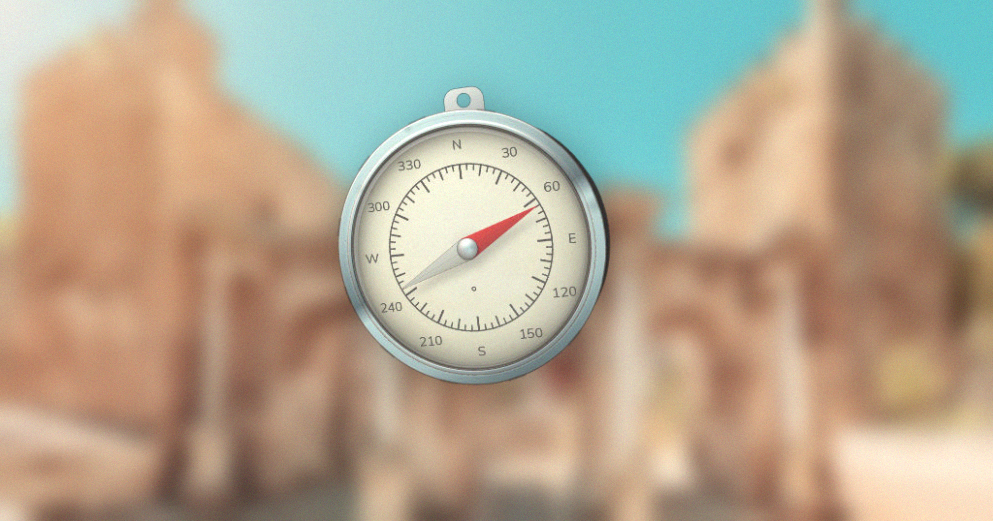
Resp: 65 °
